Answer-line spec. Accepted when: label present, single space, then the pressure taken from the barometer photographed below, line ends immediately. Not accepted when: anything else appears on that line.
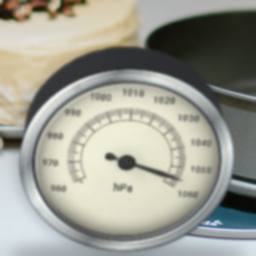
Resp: 1055 hPa
